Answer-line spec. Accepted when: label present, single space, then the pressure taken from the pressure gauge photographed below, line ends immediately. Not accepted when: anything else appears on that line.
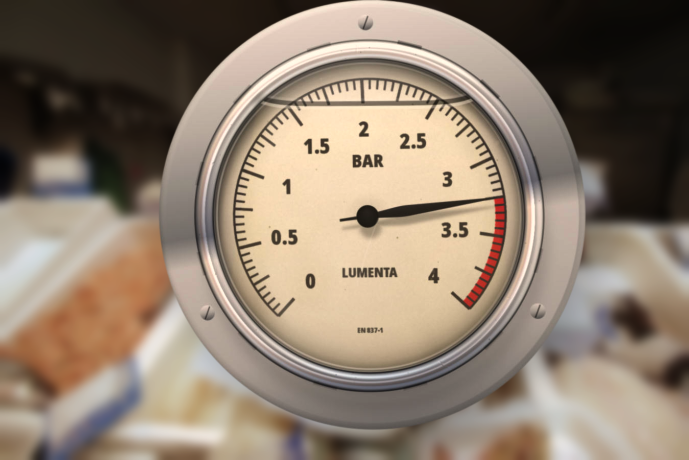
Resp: 3.25 bar
